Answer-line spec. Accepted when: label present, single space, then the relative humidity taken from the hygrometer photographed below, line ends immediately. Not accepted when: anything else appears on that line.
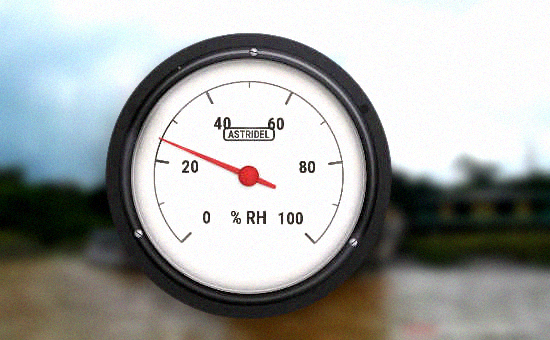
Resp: 25 %
